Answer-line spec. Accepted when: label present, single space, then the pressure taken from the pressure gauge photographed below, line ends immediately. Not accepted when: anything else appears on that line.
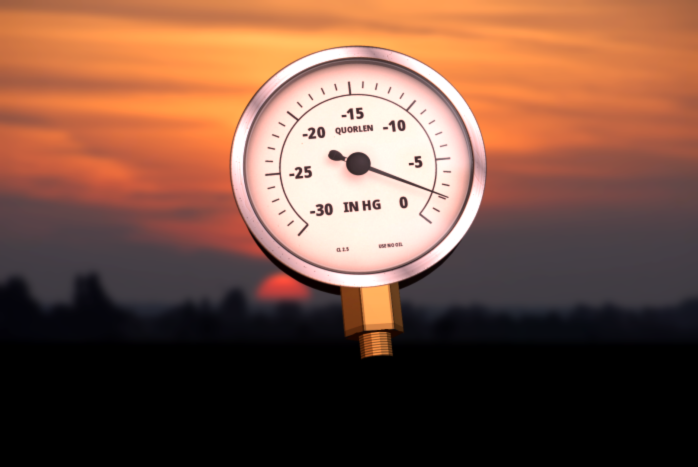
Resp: -2 inHg
